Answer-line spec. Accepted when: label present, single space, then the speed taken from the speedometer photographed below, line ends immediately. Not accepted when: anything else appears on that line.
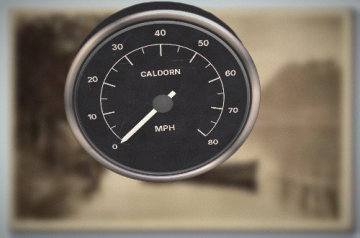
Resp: 0 mph
